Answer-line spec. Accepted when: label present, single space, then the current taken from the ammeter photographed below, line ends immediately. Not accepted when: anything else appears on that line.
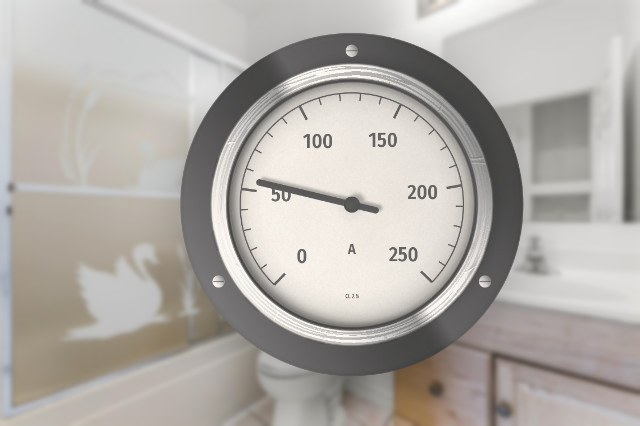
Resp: 55 A
